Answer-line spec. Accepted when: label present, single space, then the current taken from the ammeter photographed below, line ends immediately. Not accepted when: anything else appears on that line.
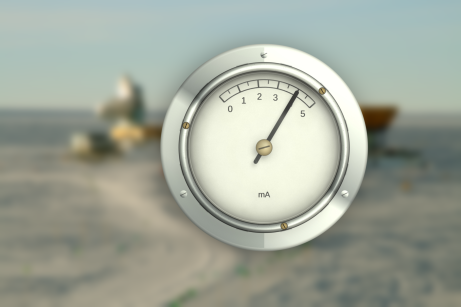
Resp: 4 mA
